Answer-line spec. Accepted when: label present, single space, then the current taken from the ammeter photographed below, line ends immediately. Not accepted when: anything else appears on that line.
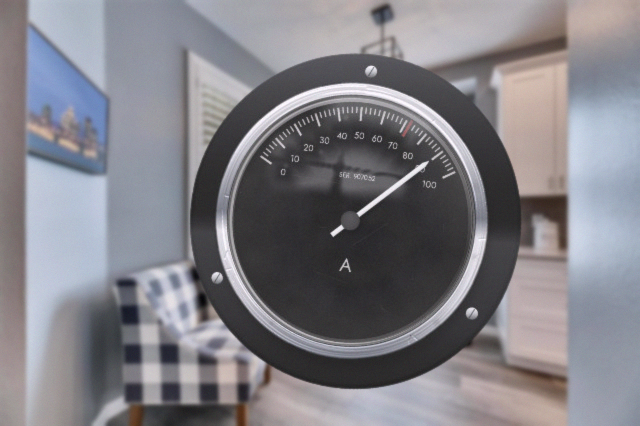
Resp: 90 A
